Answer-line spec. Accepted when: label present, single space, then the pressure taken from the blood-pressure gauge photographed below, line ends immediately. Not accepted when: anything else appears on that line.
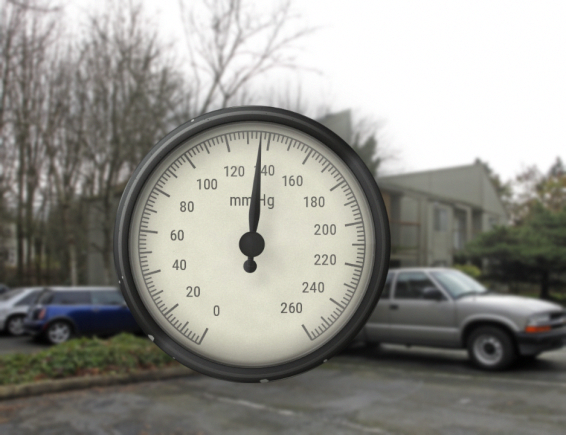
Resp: 136 mmHg
